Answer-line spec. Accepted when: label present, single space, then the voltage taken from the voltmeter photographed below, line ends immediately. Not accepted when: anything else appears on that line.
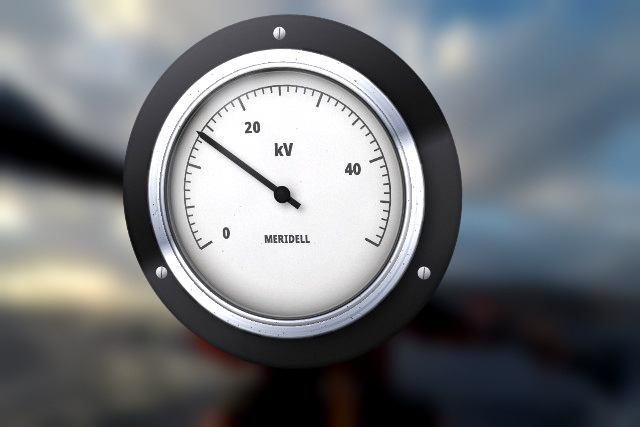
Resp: 14 kV
